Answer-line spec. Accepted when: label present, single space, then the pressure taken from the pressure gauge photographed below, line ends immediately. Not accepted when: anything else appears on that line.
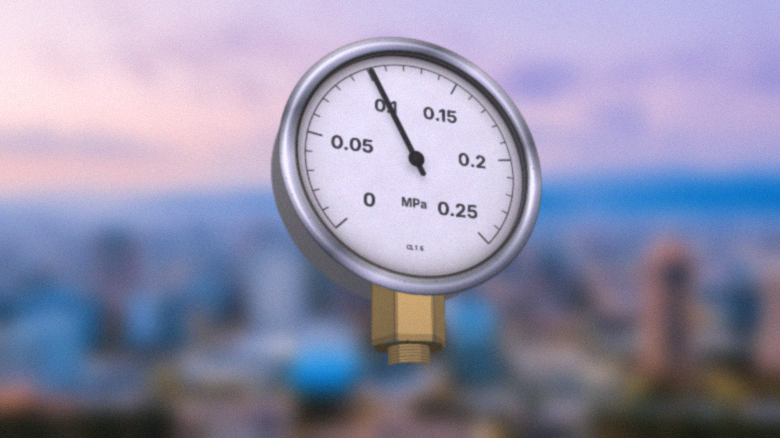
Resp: 0.1 MPa
